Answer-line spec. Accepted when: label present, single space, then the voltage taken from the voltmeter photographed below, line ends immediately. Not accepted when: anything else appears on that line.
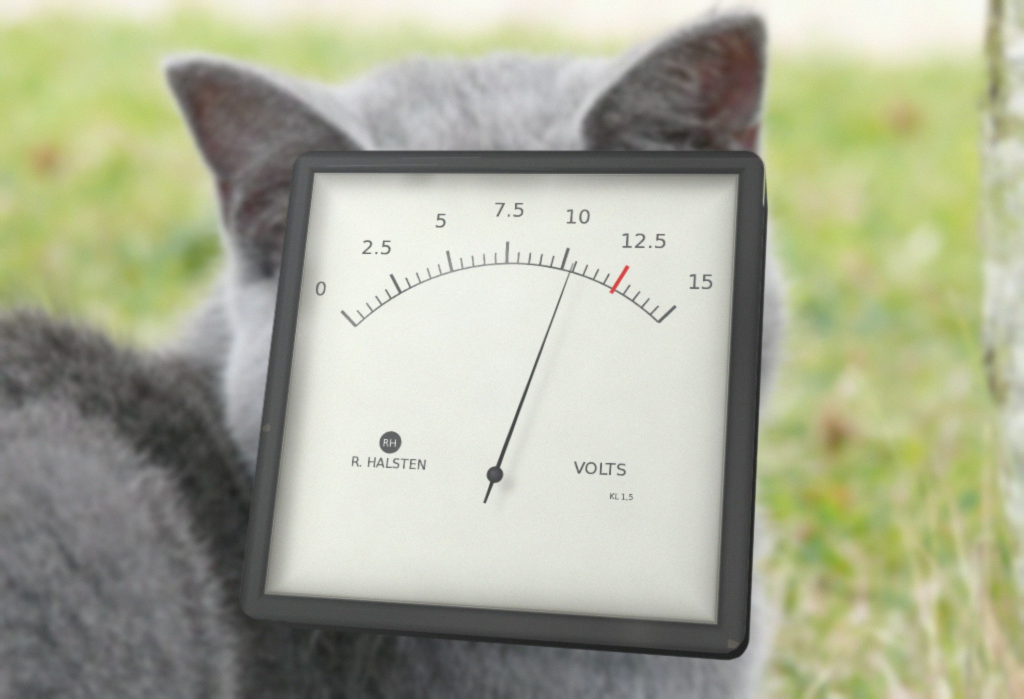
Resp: 10.5 V
